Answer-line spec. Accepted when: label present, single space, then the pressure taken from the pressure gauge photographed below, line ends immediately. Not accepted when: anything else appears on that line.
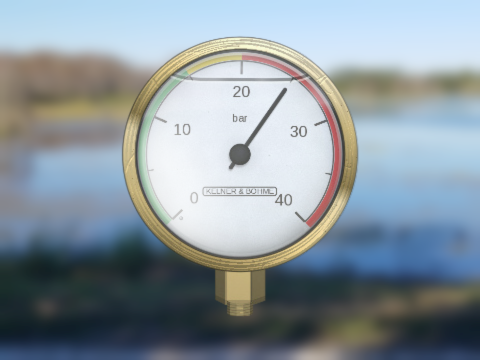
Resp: 25 bar
